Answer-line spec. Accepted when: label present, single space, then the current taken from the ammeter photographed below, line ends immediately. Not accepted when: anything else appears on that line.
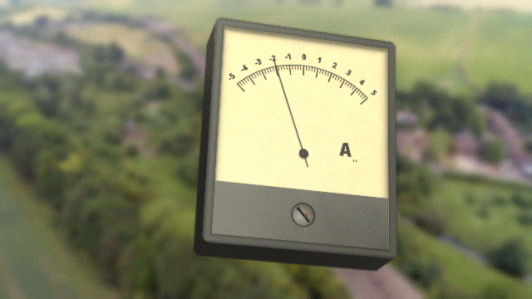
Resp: -2 A
